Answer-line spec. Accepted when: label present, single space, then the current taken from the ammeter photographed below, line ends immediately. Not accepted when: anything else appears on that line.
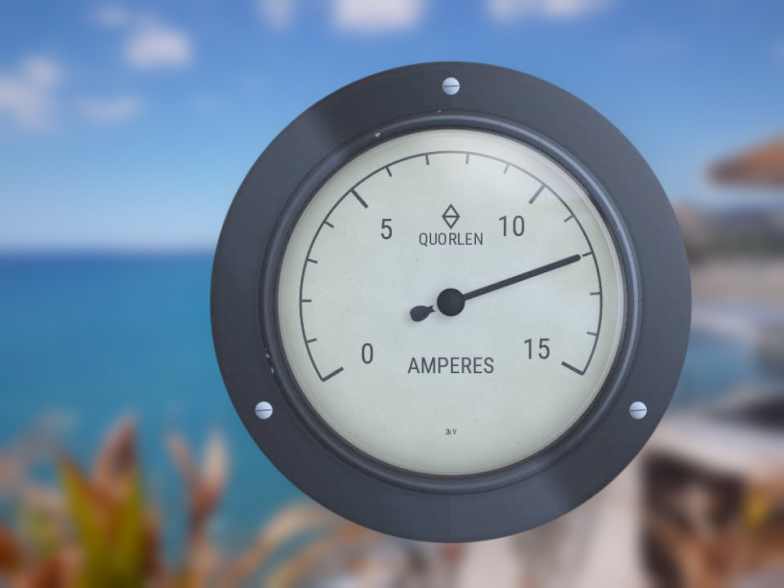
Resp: 12 A
